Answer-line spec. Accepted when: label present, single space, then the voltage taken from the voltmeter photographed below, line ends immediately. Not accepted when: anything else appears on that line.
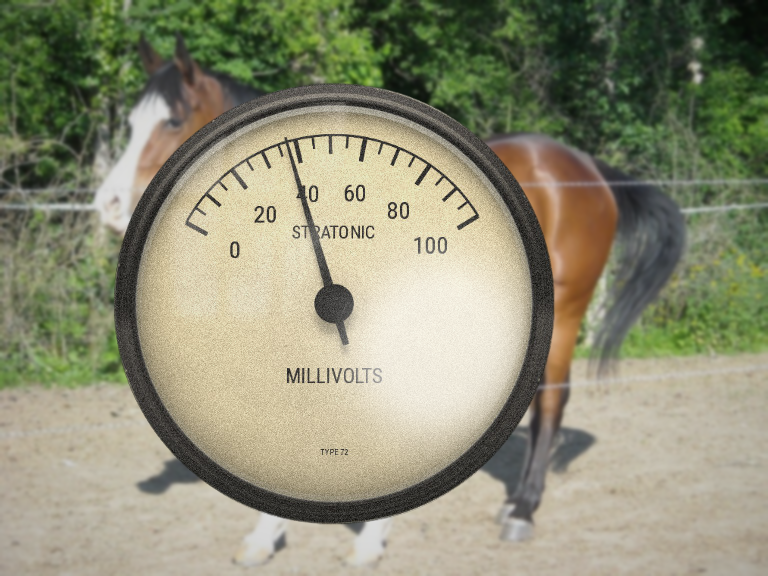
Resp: 37.5 mV
